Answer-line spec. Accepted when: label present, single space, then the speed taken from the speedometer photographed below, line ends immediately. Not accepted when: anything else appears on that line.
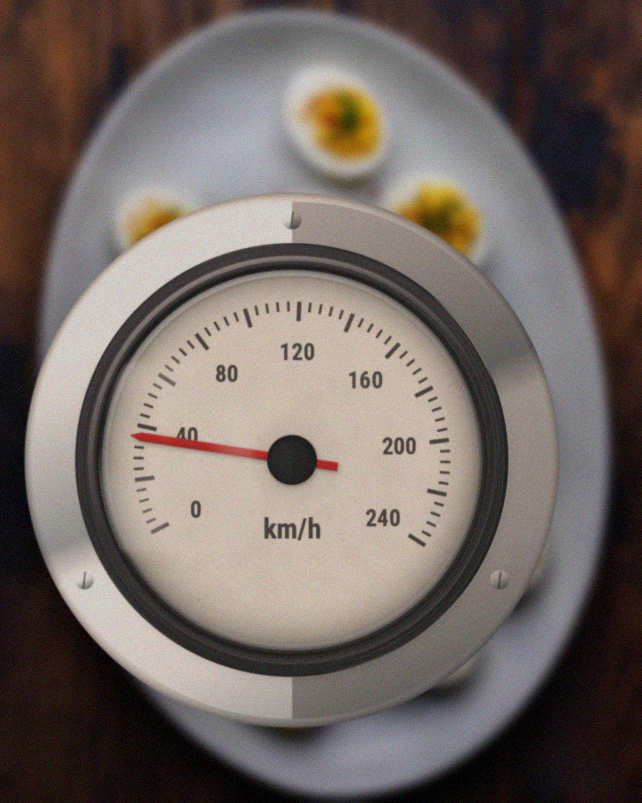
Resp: 36 km/h
